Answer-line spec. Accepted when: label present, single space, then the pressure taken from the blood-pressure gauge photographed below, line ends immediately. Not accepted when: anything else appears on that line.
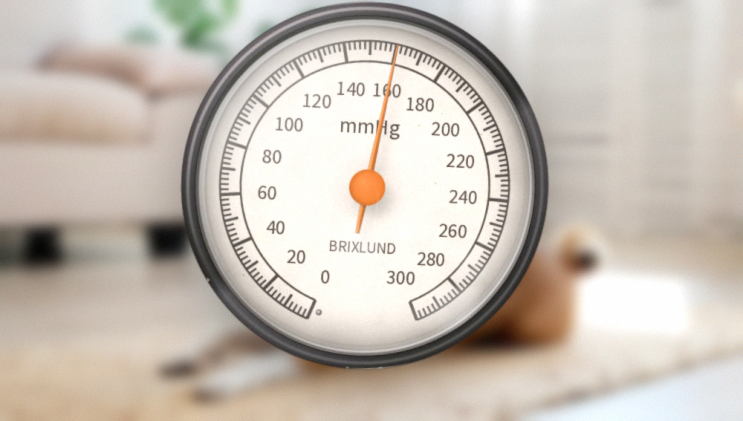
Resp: 160 mmHg
